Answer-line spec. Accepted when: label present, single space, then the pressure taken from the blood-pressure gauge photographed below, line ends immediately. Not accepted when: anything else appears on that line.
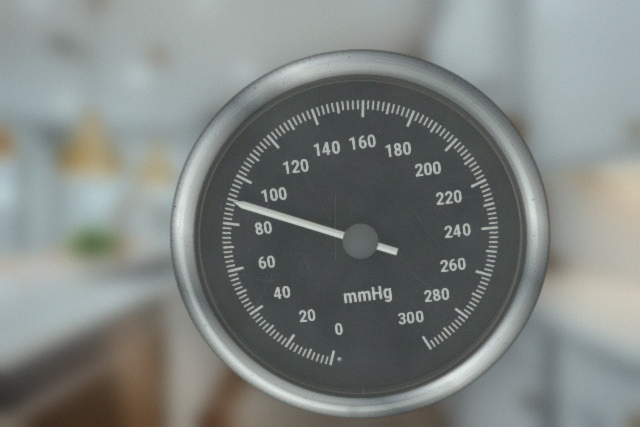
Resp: 90 mmHg
